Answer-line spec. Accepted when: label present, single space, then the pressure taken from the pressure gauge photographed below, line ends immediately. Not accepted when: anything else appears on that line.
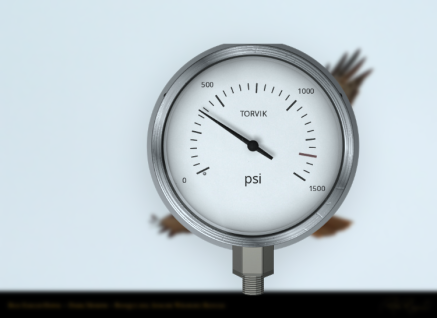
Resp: 375 psi
